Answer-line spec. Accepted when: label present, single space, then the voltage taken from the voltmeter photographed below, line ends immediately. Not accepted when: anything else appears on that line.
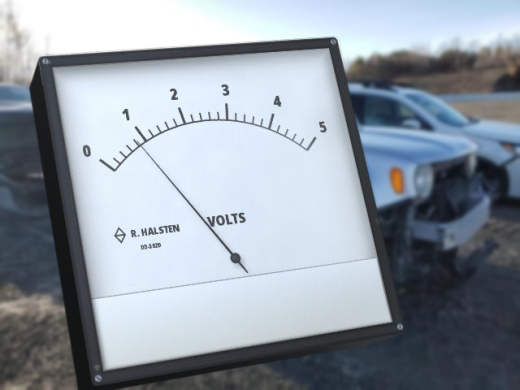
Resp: 0.8 V
